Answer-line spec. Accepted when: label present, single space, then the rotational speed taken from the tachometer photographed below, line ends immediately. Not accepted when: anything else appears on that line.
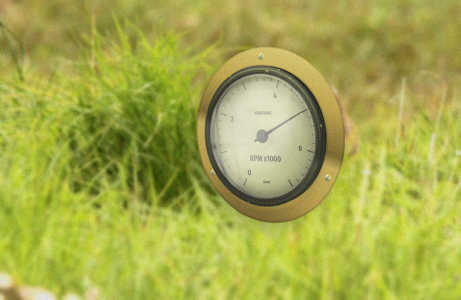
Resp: 5000 rpm
